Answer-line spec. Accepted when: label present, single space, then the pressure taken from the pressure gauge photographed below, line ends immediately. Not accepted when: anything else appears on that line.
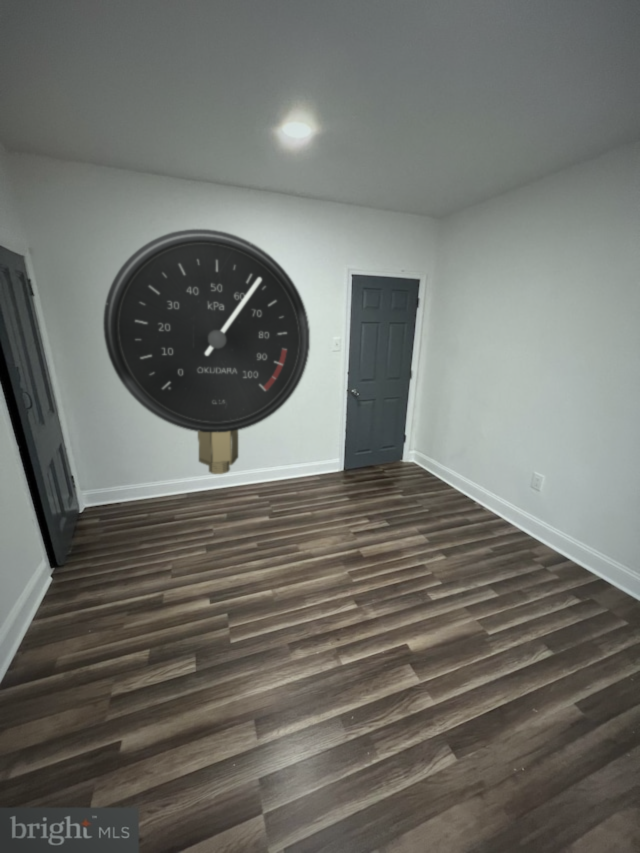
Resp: 62.5 kPa
